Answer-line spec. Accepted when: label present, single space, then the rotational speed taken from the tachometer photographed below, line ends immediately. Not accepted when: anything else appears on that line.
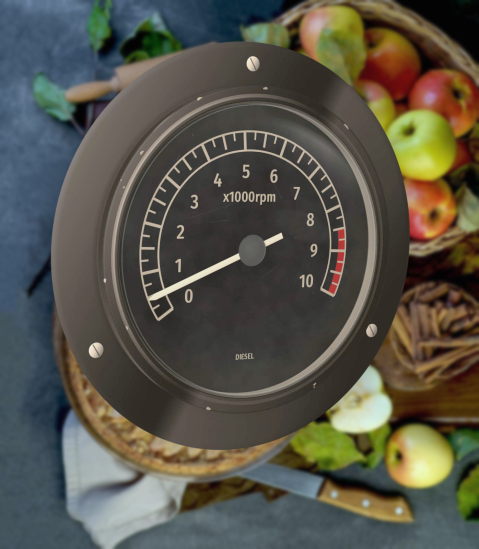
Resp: 500 rpm
